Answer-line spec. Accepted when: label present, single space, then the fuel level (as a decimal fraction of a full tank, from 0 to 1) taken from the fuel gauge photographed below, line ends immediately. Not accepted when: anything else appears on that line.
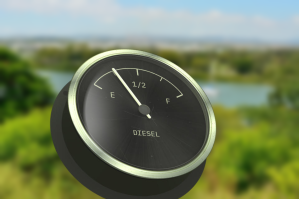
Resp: 0.25
